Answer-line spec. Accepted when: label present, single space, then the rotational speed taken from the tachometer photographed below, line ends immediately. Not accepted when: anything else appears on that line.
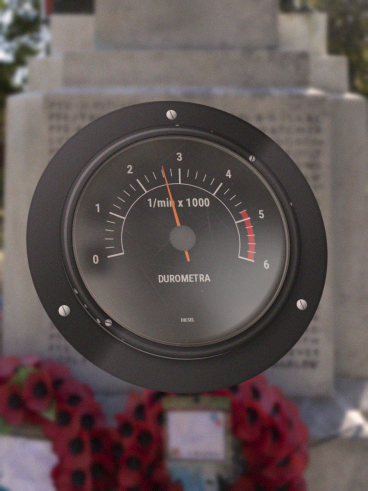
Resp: 2600 rpm
